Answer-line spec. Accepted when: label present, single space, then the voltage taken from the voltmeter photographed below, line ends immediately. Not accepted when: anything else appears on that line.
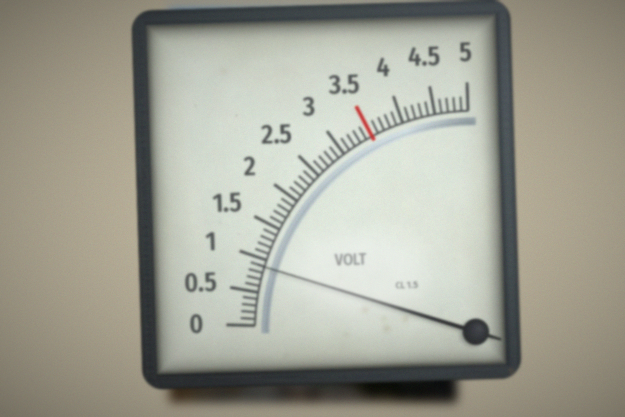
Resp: 0.9 V
